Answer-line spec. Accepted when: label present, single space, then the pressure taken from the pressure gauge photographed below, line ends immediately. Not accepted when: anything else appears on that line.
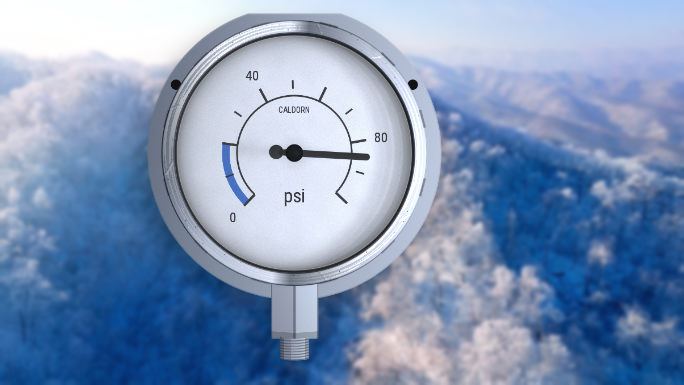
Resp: 85 psi
